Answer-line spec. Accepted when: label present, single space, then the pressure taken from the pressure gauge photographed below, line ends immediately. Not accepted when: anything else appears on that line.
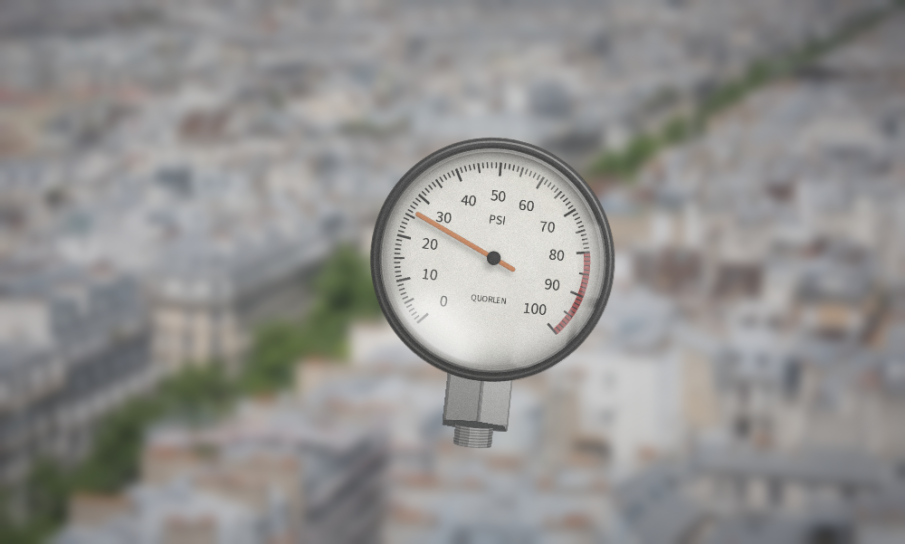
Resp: 26 psi
